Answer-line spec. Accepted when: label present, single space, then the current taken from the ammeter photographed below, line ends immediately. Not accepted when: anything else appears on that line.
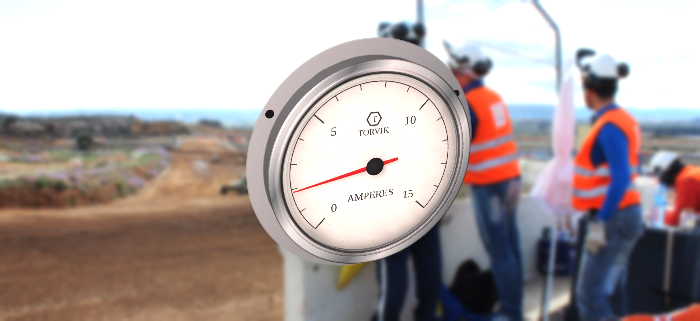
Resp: 2 A
